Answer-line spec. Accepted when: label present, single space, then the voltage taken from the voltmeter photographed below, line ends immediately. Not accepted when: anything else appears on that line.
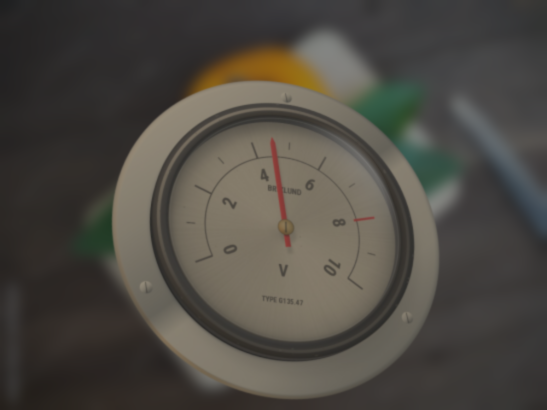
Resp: 4.5 V
